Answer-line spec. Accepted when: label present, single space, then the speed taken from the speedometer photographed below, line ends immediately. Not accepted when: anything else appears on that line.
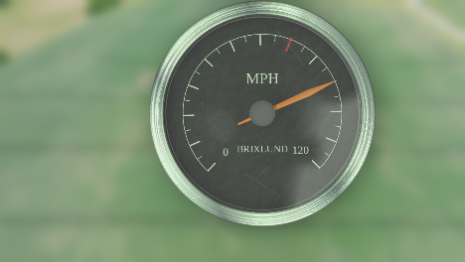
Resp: 90 mph
